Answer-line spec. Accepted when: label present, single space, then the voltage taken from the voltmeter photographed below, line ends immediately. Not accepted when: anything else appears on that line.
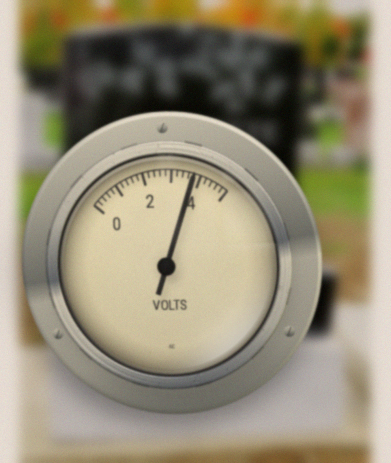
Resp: 3.8 V
